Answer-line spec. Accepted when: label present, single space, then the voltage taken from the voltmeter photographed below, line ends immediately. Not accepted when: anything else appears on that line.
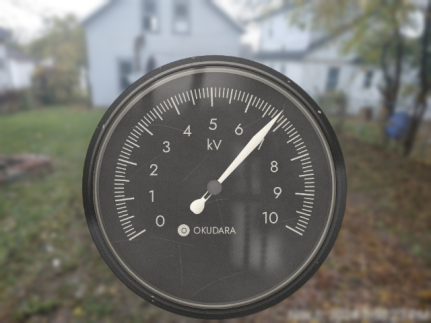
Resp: 6.8 kV
